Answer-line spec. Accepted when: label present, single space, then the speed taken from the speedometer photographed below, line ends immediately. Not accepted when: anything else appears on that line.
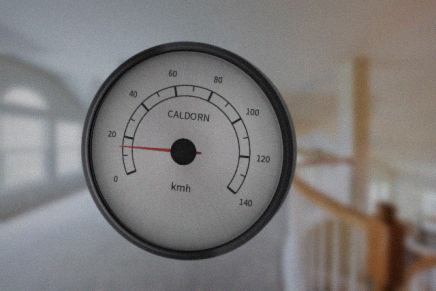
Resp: 15 km/h
